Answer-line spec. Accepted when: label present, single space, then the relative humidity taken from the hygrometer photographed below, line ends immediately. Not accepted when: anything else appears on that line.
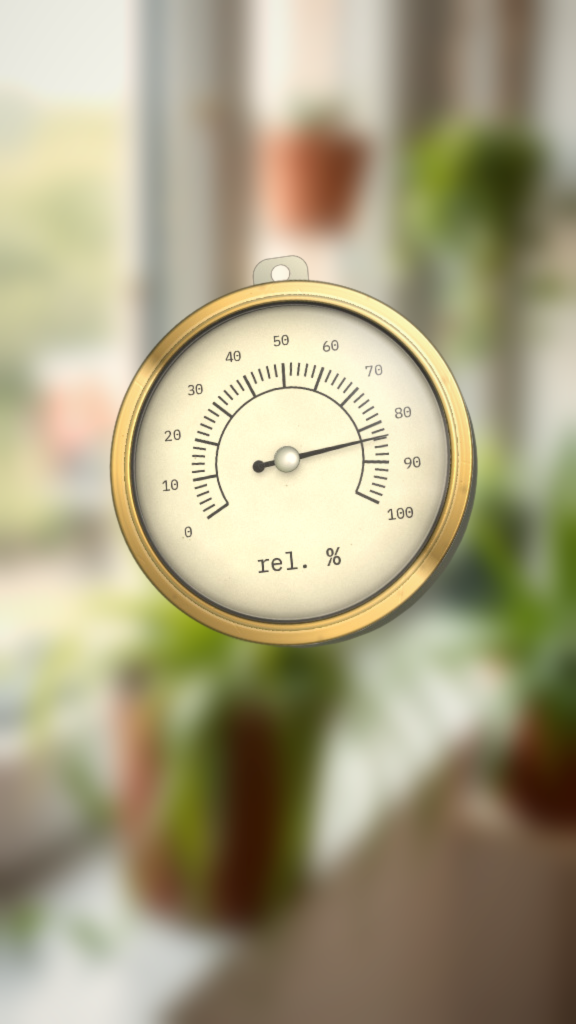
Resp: 84 %
